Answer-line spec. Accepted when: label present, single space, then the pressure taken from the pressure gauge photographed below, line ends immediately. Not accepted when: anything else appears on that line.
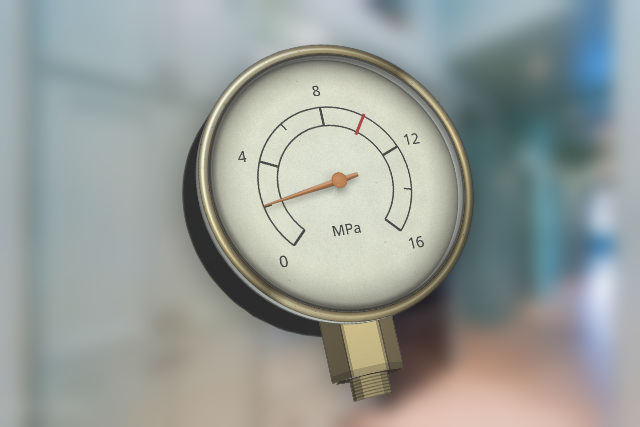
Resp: 2 MPa
